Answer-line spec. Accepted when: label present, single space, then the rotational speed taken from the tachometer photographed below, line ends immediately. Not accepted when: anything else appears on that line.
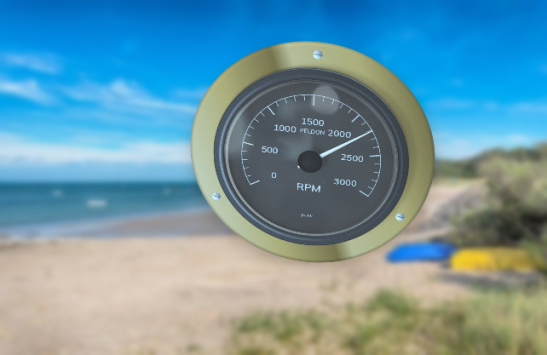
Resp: 2200 rpm
